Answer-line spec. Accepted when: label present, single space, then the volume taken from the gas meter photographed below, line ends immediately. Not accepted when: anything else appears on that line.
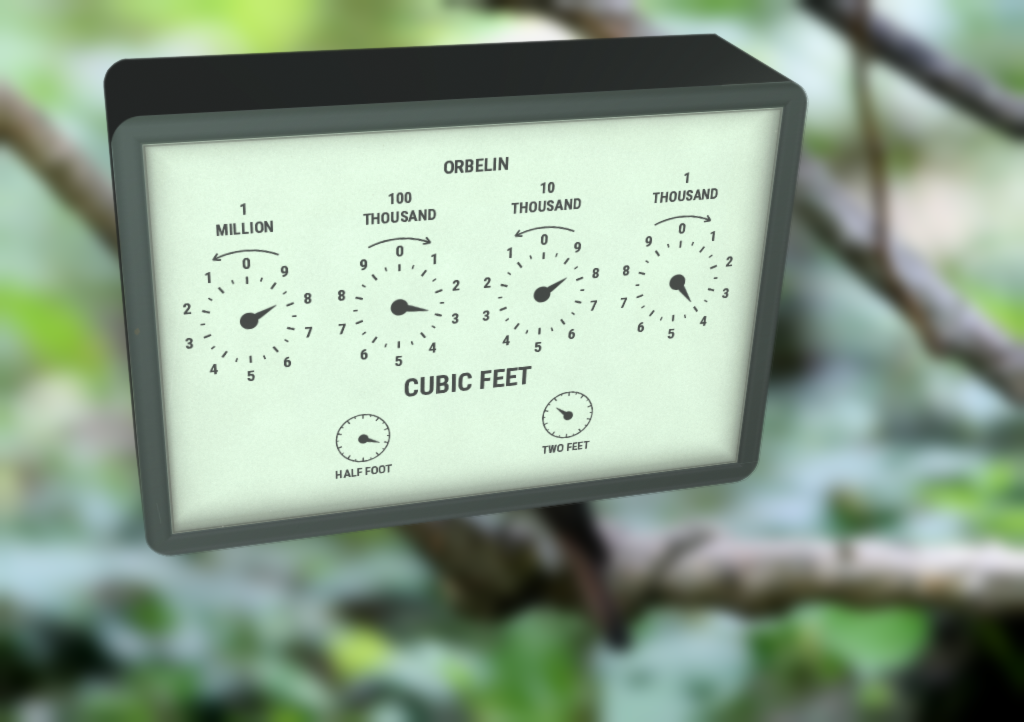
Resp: 828400 ft³
